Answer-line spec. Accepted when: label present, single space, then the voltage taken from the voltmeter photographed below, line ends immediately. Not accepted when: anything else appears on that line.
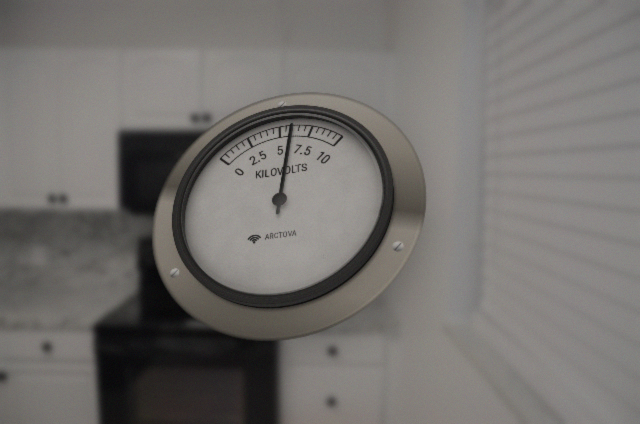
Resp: 6 kV
